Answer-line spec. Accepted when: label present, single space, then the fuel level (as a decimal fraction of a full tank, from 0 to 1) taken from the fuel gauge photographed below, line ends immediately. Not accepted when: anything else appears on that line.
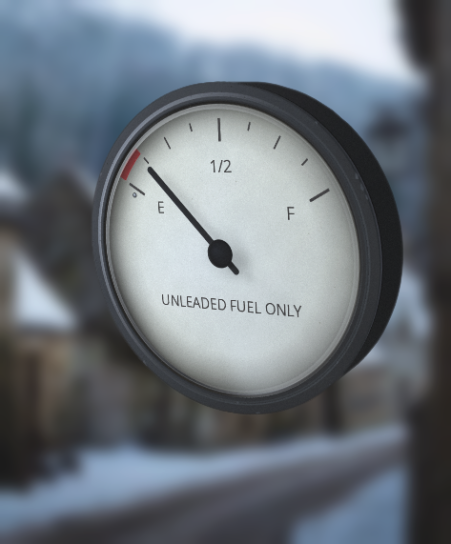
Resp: 0.125
